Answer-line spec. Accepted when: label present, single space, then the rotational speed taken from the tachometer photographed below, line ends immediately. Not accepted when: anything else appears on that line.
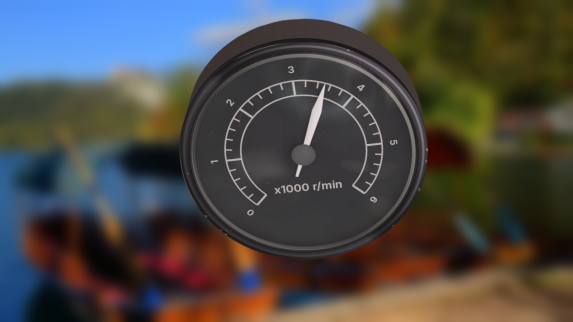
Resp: 3500 rpm
